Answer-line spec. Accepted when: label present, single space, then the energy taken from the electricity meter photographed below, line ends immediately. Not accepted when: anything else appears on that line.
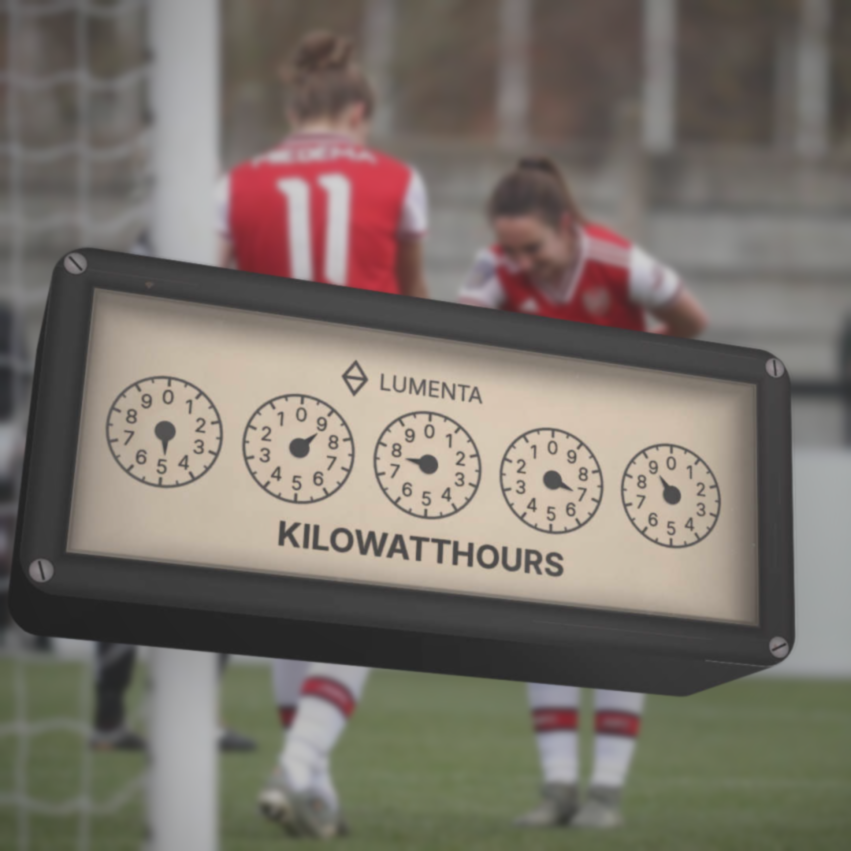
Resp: 48769 kWh
